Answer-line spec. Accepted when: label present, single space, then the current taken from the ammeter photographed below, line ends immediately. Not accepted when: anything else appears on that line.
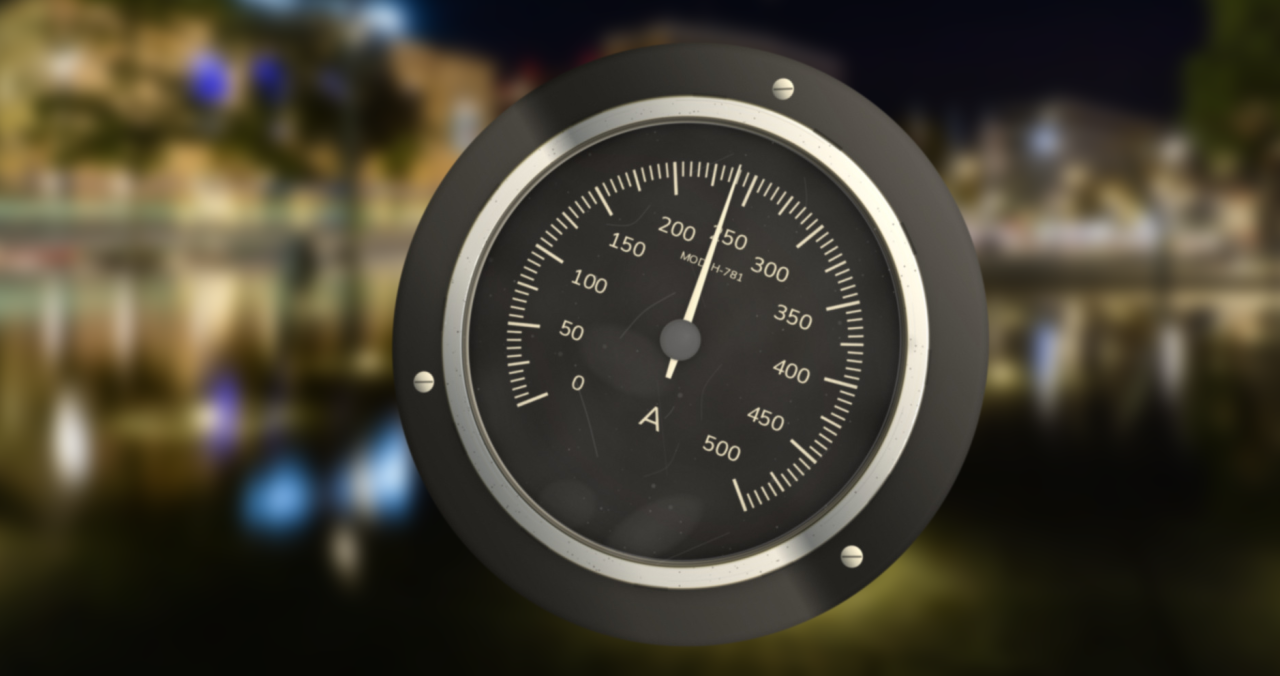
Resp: 240 A
